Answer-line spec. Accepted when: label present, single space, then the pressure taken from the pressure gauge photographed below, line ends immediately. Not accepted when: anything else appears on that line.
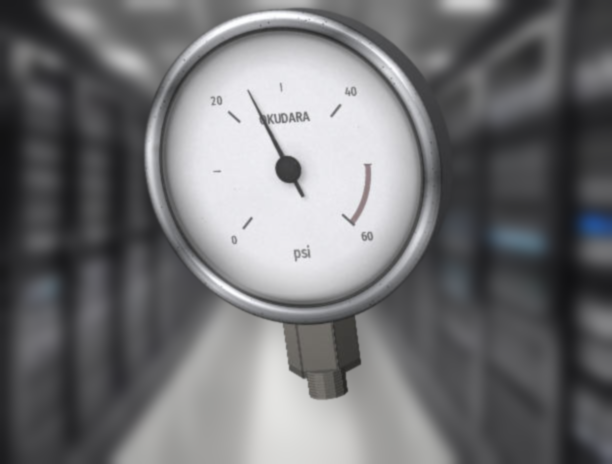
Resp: 25 psi
